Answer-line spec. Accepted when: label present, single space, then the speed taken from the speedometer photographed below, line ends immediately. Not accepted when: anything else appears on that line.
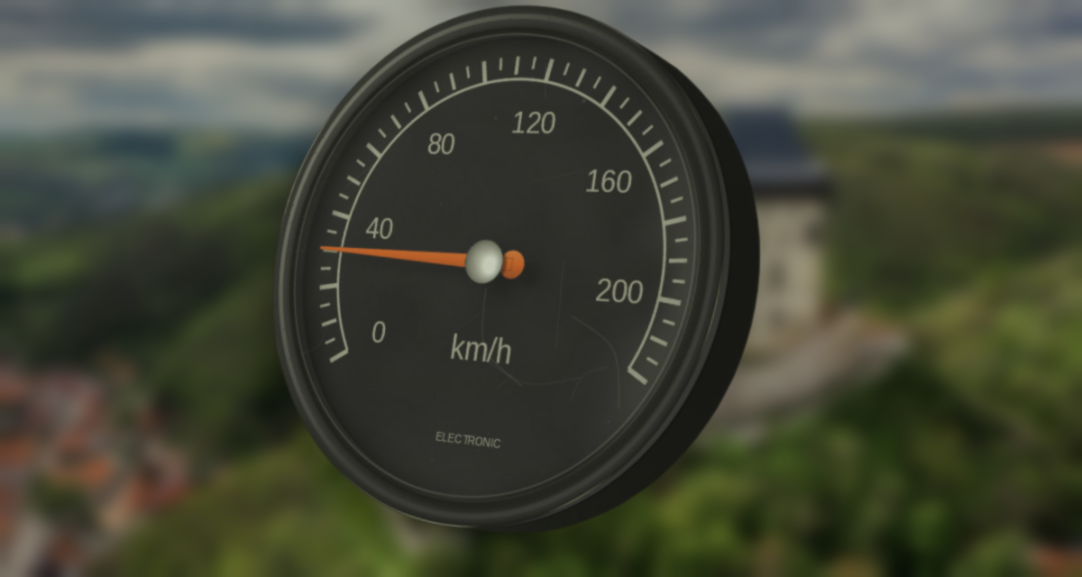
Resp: 30 km/h
